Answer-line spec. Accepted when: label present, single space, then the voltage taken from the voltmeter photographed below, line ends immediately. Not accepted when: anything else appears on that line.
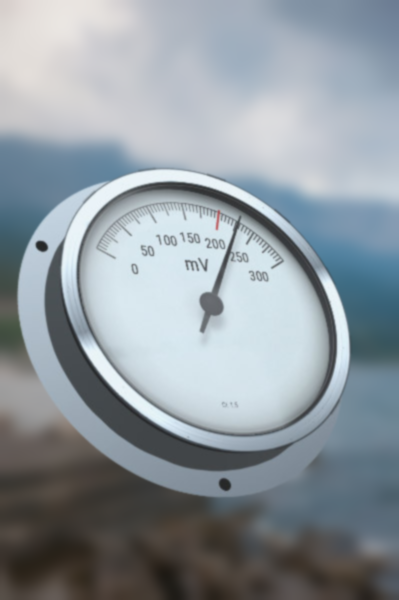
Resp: 225 mV
